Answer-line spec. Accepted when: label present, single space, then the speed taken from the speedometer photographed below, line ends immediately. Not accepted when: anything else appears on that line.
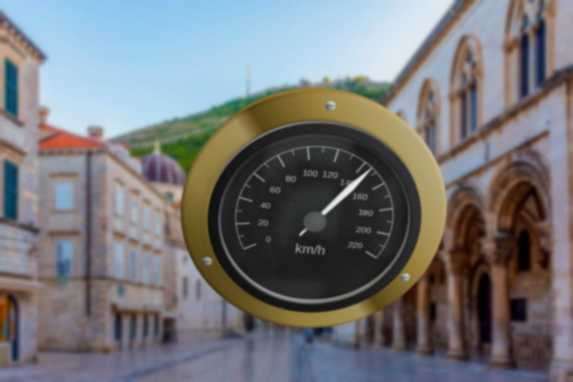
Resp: 145 km/h
